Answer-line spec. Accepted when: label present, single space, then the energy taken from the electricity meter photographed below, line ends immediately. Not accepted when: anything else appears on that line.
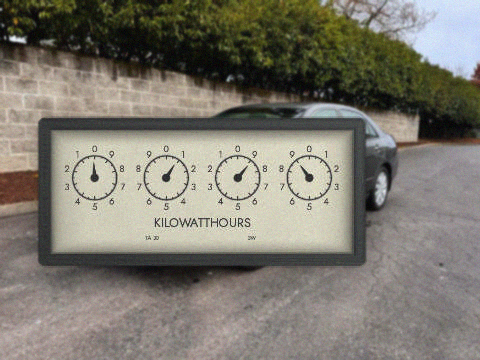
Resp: 89 kWh
